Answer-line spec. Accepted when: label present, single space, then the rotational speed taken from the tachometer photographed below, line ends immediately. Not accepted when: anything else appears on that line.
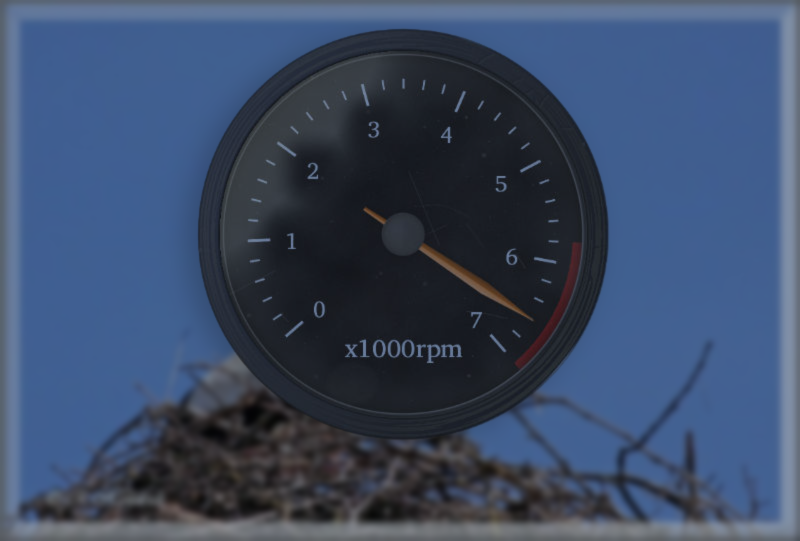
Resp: 6600 rpm
